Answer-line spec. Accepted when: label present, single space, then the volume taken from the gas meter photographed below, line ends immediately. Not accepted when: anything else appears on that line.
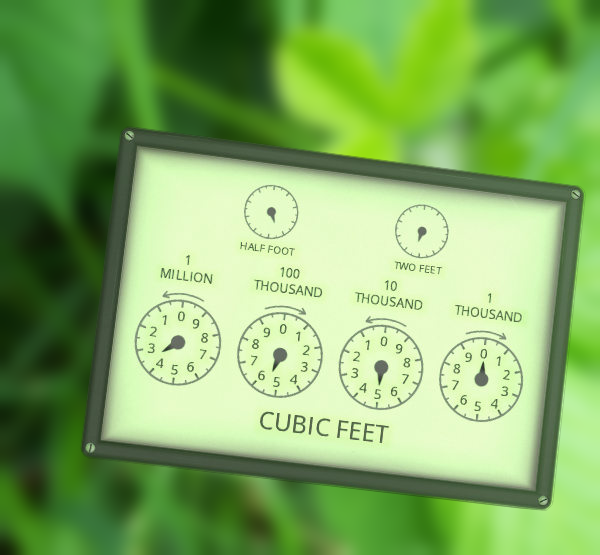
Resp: 355000 ft³
